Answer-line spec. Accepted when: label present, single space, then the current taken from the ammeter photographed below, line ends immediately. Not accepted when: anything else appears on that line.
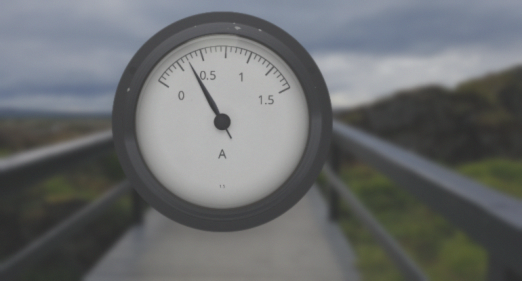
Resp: 0.35 A
